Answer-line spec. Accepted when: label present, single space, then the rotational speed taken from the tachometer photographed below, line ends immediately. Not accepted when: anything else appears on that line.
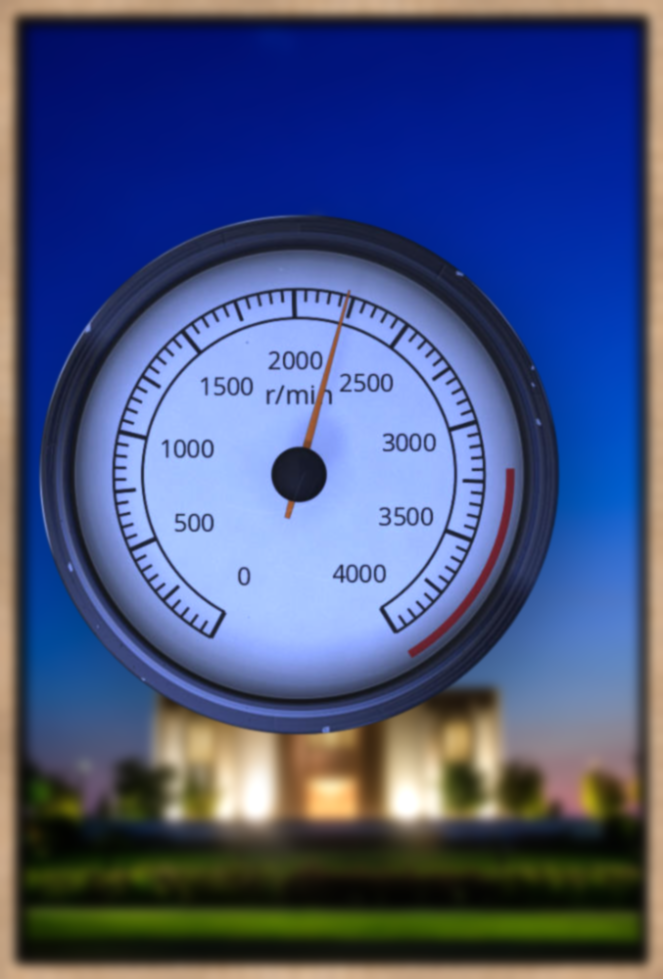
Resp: 2225 rpm
